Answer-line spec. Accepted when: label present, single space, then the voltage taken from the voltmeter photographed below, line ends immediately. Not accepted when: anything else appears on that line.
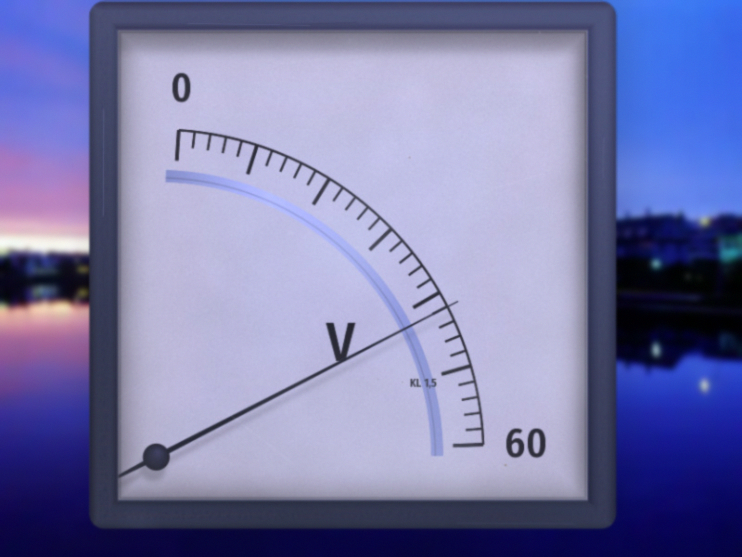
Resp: 42 V
